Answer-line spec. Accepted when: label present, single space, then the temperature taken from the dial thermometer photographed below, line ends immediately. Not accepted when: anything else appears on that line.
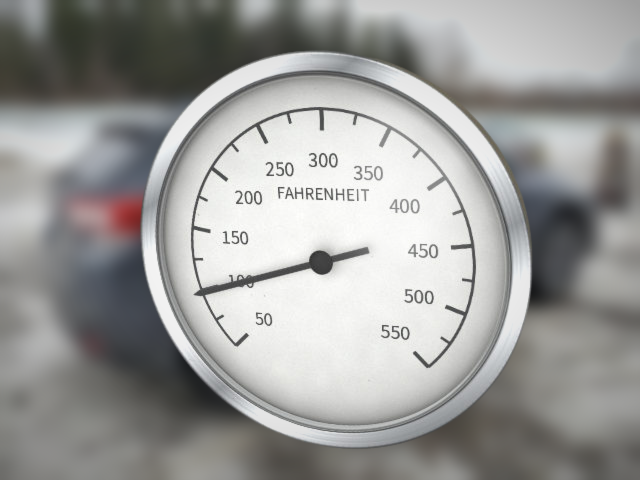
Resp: 100 °F
